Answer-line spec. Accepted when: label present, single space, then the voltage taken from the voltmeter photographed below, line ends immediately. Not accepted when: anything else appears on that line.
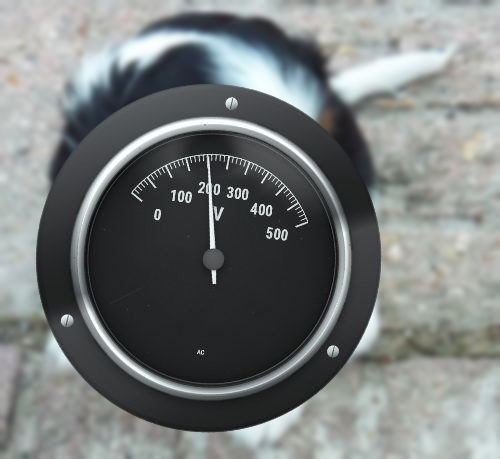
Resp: 200 V
